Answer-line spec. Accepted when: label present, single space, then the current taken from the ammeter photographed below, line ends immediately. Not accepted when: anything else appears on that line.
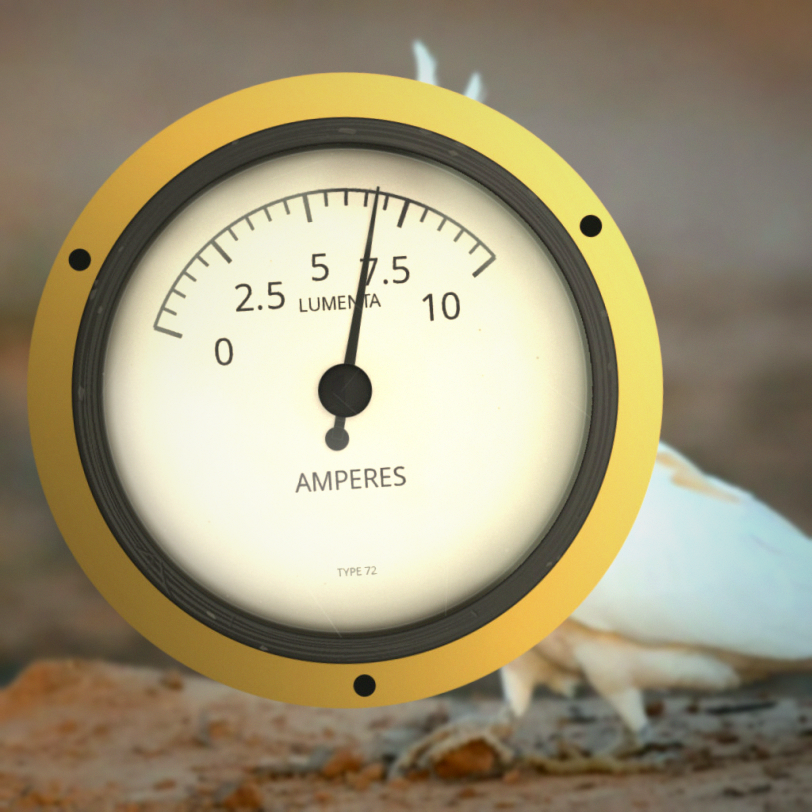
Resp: 6.75 A
